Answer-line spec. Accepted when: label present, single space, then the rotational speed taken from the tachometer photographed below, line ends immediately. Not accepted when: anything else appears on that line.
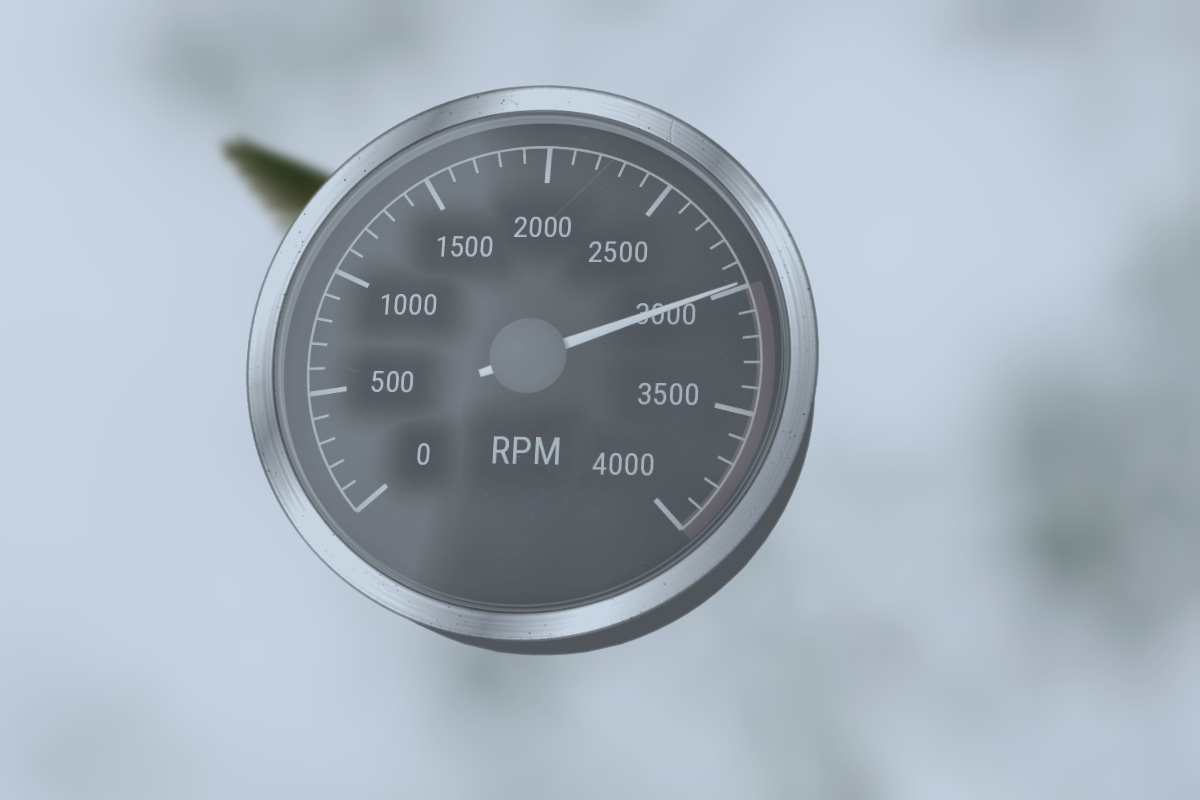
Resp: 3000 rpm
